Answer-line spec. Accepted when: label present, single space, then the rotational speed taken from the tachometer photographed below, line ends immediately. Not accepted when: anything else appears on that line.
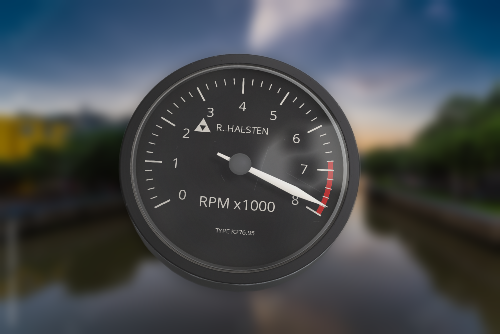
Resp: 7800 rpm
